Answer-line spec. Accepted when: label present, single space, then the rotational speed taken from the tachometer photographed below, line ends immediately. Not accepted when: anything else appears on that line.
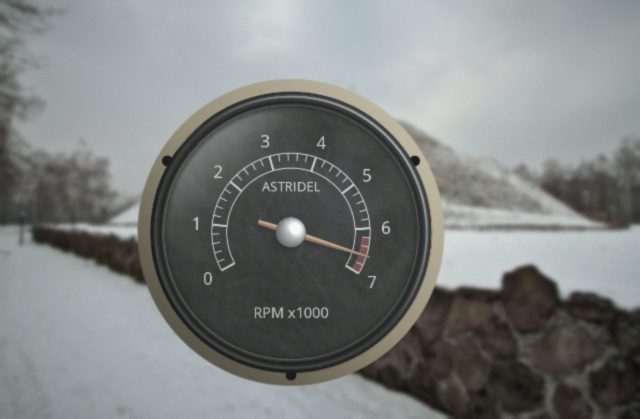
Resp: 6600 rpm
